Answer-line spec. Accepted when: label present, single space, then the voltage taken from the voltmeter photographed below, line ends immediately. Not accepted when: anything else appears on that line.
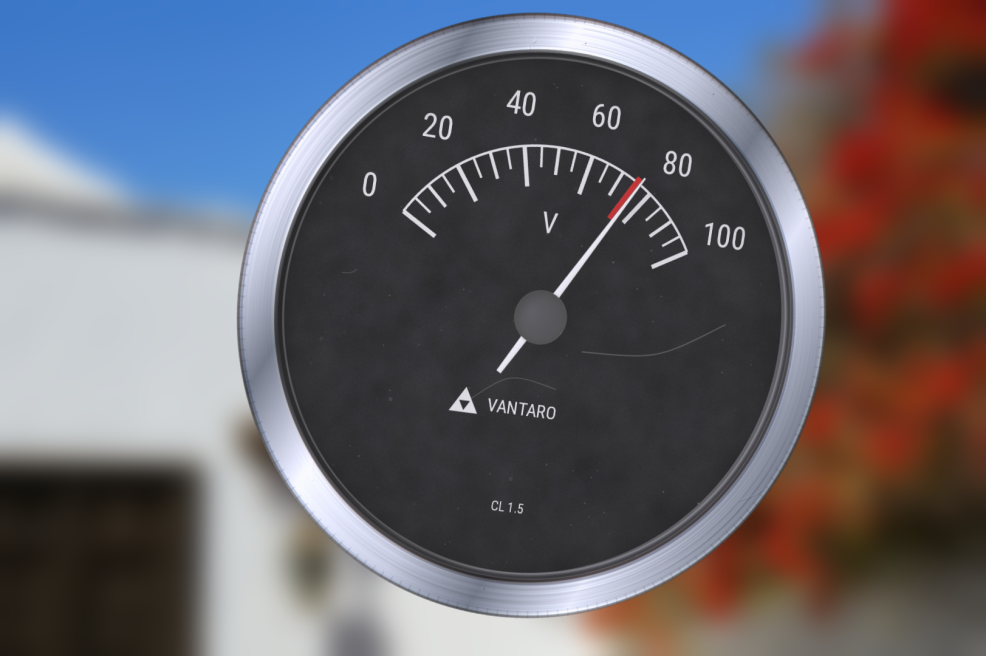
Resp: 75 V
